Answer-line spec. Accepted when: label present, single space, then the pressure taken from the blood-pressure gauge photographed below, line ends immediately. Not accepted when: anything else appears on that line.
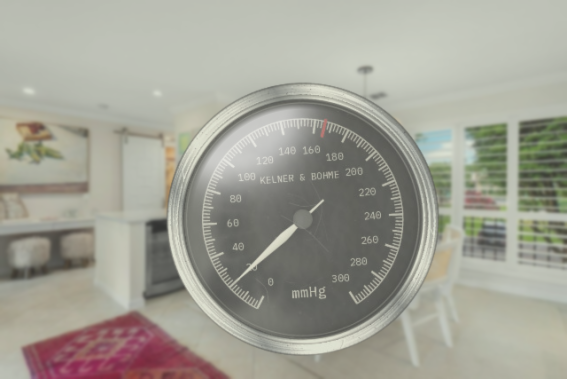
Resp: 20 mmHg
